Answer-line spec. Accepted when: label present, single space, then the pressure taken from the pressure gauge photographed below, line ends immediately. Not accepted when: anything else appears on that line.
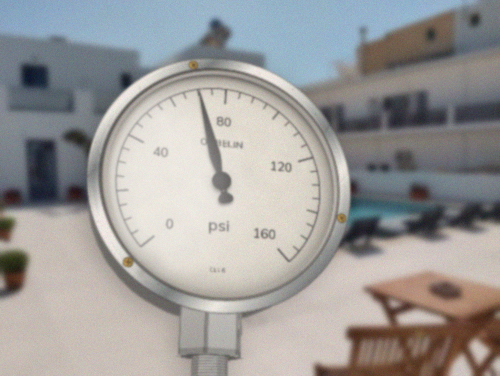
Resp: 70 psi
